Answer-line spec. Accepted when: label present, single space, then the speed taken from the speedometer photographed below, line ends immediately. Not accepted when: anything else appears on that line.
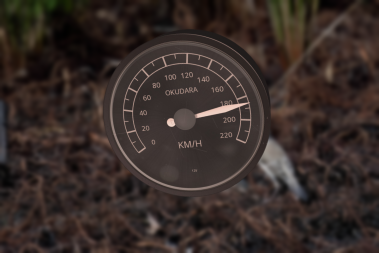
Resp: 185 km/h
